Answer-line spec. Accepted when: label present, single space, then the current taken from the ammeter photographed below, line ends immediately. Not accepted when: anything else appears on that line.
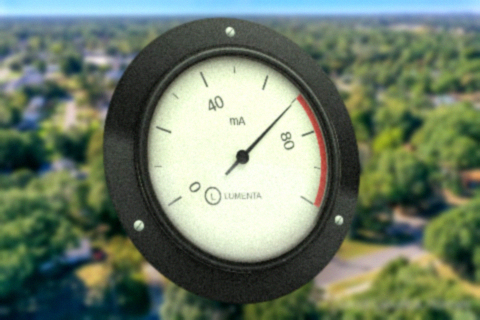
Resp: 70 mA
